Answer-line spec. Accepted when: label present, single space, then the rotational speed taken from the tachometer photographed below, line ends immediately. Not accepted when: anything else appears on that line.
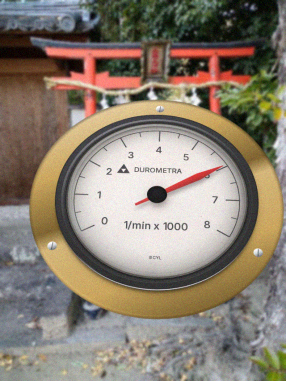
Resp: 6000 rpm
